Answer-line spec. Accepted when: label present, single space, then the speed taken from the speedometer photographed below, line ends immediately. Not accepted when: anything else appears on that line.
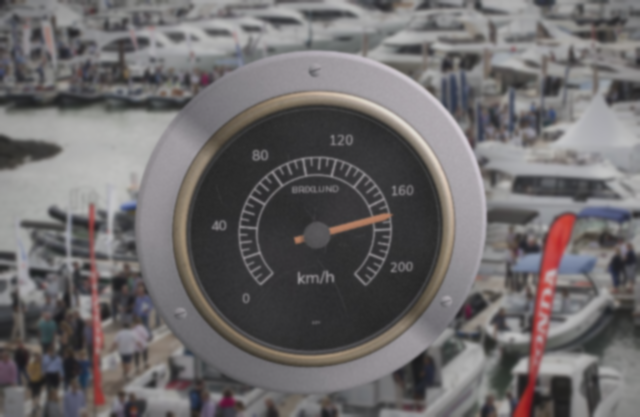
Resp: 170 km/h
